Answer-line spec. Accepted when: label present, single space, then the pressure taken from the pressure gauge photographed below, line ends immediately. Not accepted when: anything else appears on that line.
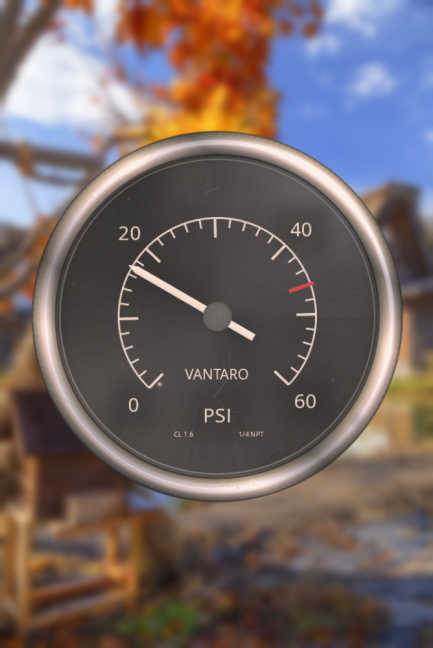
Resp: 17 psi
